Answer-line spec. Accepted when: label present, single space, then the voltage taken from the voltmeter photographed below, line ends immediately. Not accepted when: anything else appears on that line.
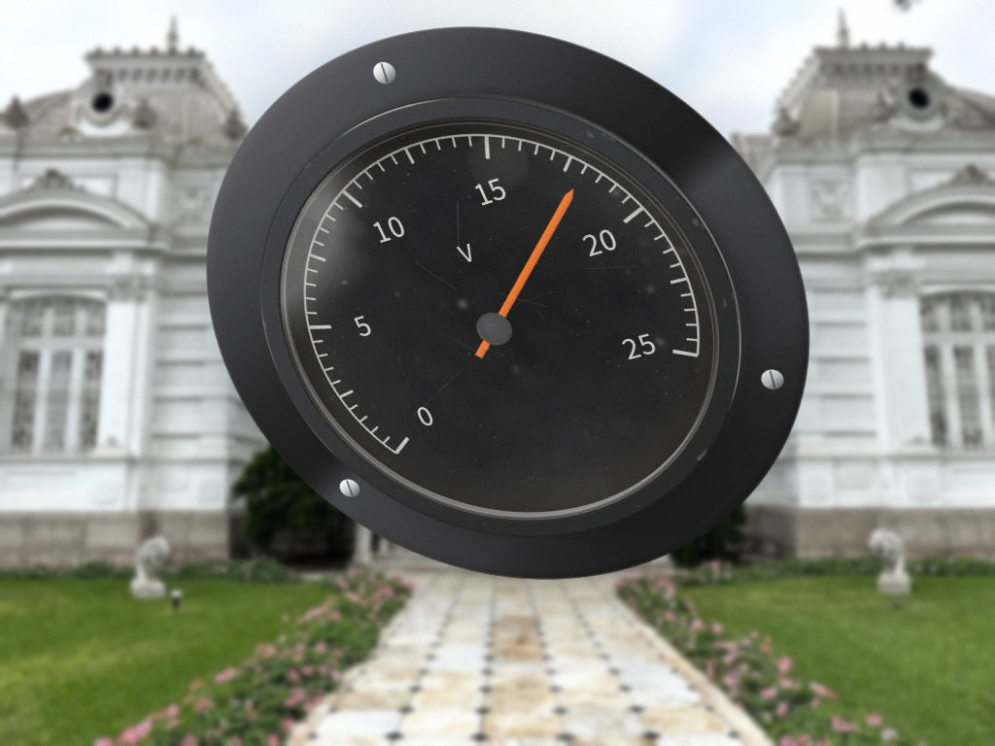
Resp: 18 V
